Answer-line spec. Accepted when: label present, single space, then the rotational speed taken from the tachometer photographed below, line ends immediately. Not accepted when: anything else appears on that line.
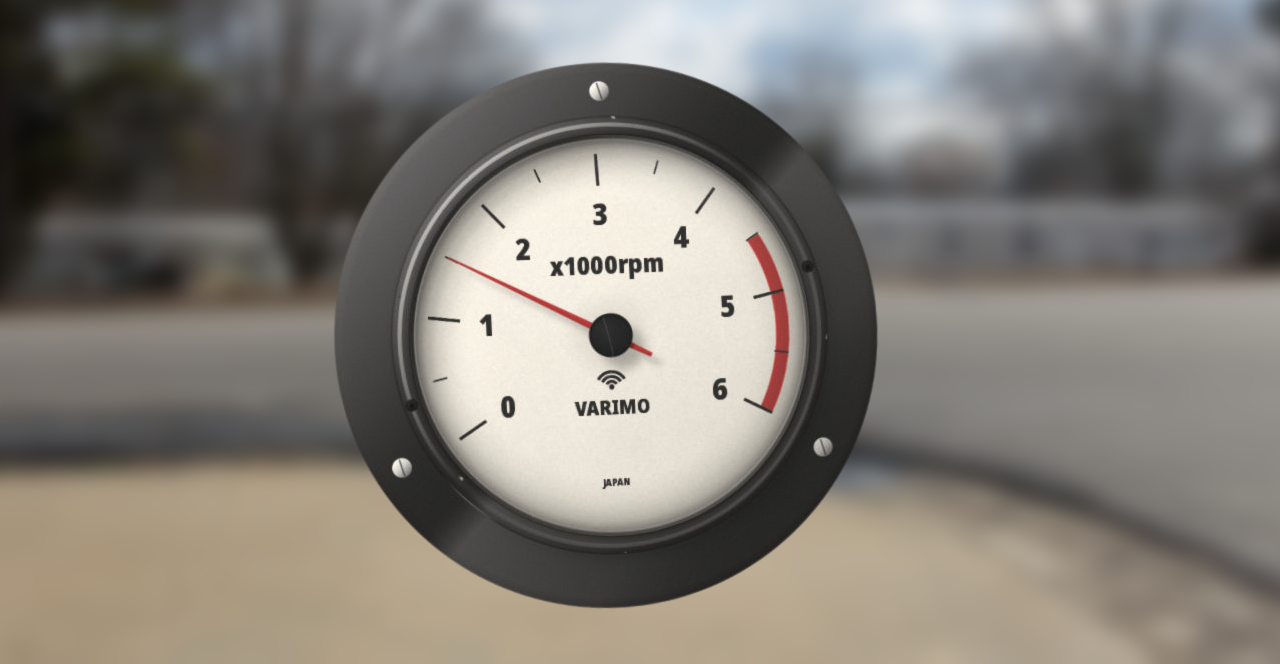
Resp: 1500 rpm
